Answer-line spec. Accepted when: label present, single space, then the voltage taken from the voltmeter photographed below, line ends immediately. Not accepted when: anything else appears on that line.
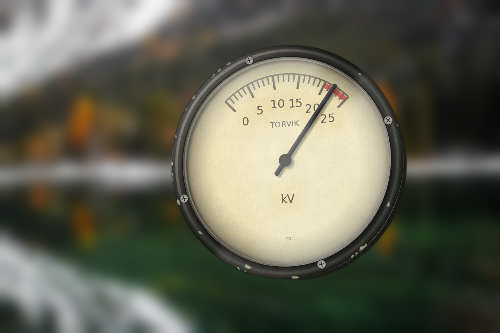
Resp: 22 kV
